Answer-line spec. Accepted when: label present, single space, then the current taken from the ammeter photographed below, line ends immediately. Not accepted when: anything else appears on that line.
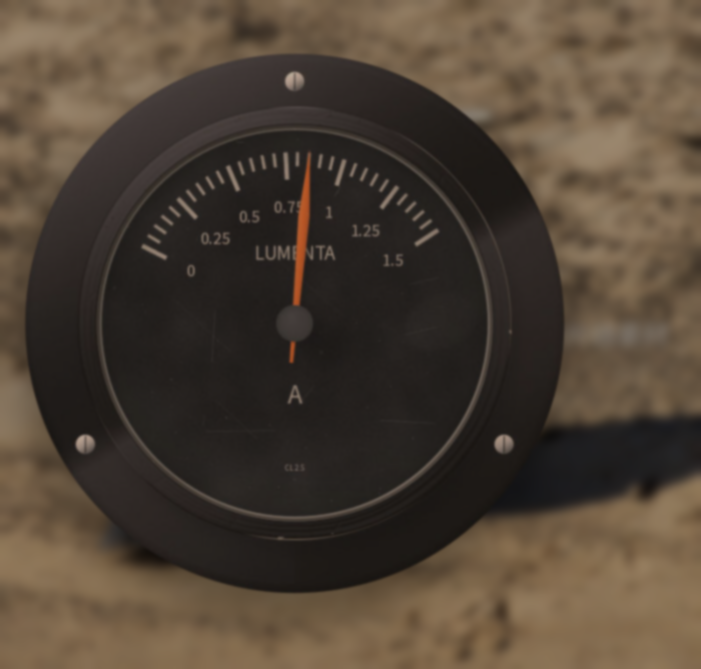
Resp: 0.85 A
